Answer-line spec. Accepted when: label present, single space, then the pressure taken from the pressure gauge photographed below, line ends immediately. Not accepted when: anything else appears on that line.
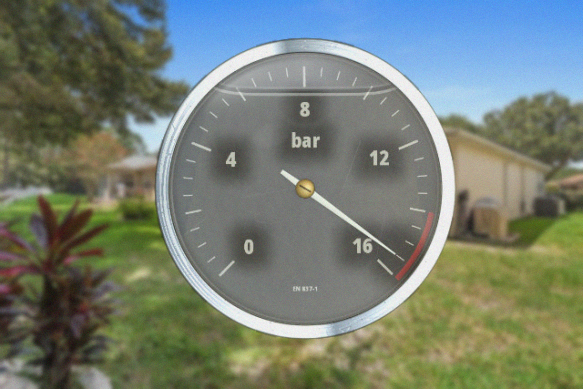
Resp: 15.5 bar
